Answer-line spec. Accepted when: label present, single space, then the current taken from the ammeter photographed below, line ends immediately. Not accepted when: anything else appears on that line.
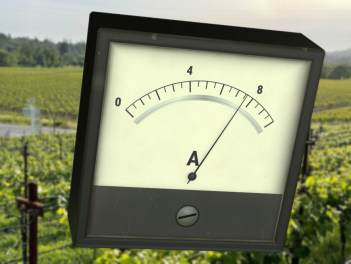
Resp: 7.5 A
